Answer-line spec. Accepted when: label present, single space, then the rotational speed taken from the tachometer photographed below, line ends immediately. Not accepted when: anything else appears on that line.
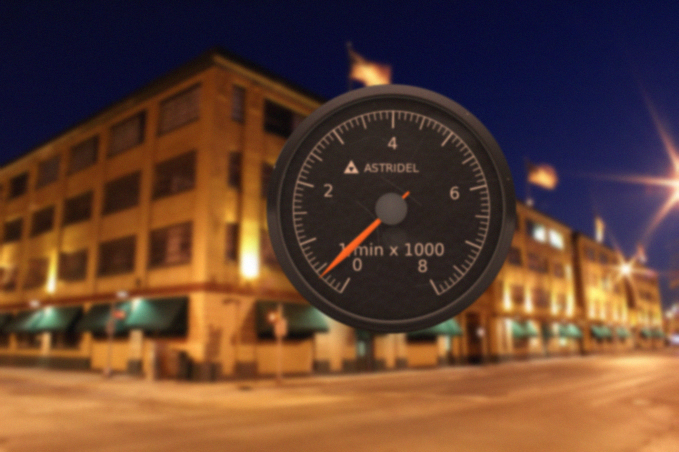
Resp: 400 rpm
